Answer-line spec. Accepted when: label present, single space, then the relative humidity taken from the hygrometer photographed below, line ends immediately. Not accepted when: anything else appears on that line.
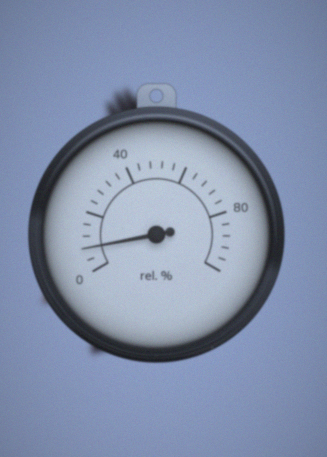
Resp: 8 %
